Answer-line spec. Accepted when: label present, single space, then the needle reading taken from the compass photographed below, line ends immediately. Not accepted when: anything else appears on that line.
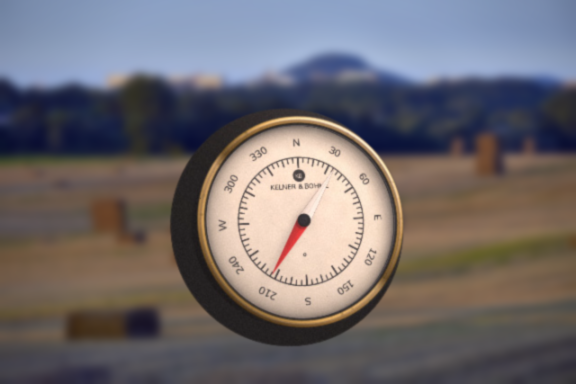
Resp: 215 °
